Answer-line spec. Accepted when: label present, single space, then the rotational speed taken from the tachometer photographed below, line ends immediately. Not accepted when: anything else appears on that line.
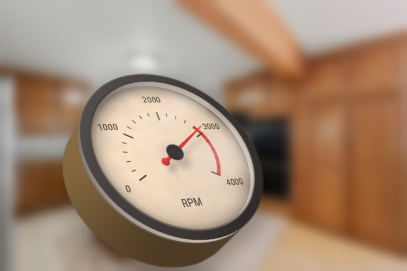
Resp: 2900 rpm
